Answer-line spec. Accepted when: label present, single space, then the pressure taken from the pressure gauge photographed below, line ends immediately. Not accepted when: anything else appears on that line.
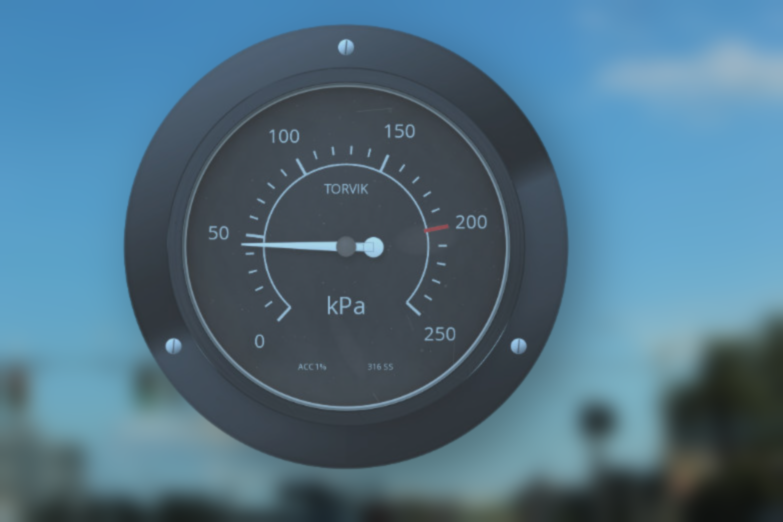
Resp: 45 kPa
